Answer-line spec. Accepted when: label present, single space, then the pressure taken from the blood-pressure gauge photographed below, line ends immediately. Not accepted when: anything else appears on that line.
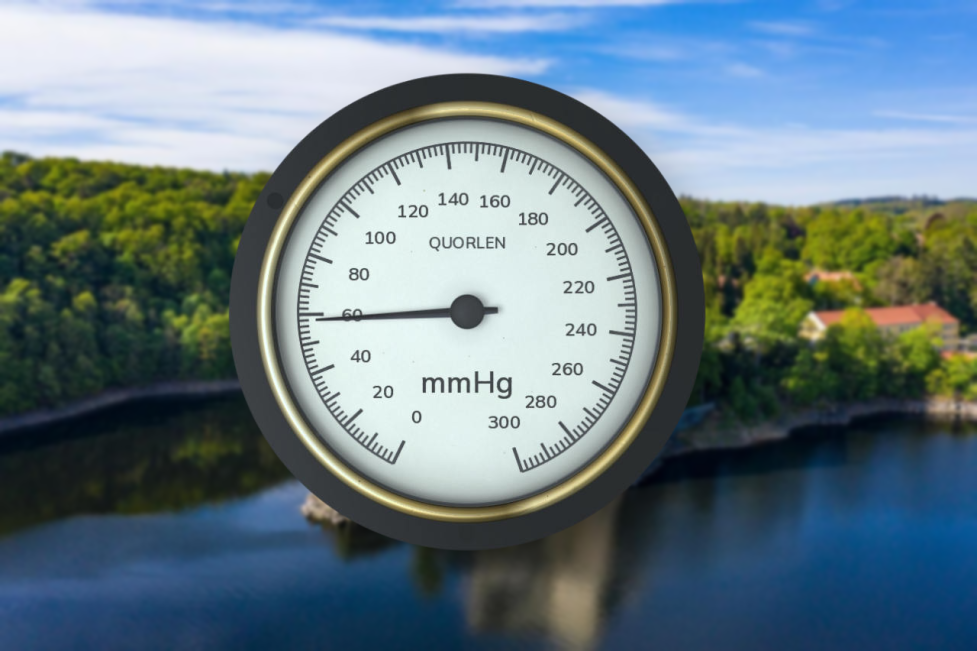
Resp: 58 mmHg
